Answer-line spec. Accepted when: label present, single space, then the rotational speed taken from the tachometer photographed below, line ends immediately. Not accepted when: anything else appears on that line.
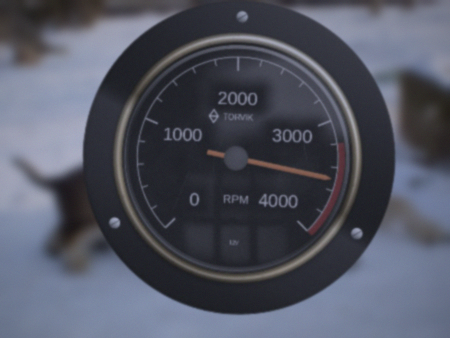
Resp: 3500 rpm
